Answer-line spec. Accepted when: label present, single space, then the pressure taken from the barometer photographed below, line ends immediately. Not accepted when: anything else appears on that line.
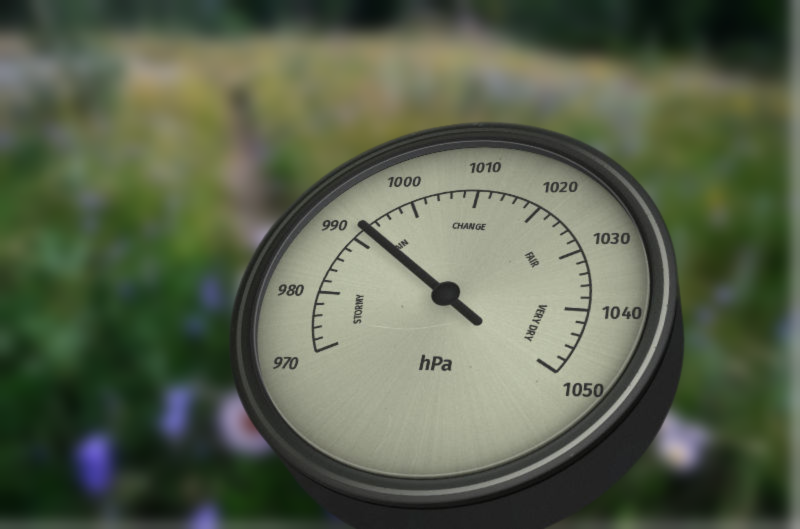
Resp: 992 hPa
